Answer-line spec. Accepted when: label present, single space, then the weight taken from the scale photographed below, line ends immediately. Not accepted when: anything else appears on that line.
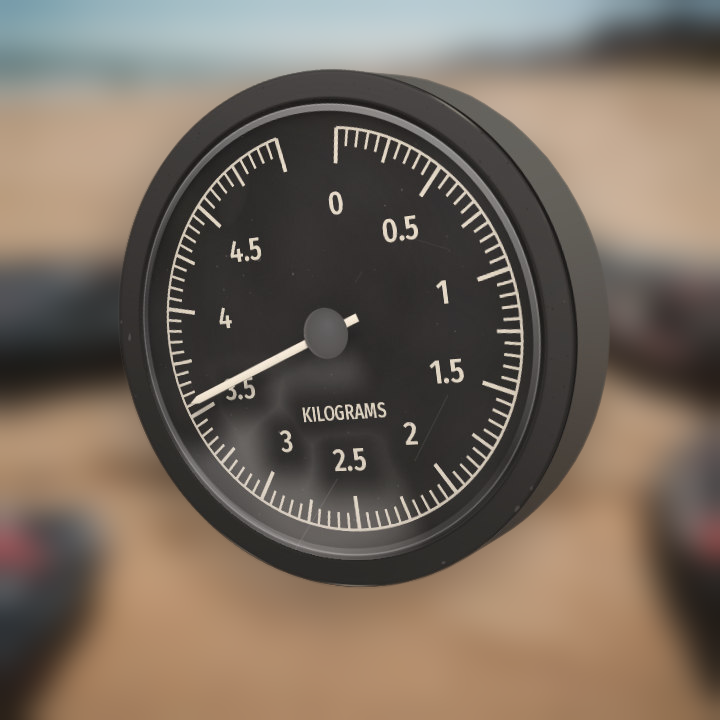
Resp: 3.55 kg
